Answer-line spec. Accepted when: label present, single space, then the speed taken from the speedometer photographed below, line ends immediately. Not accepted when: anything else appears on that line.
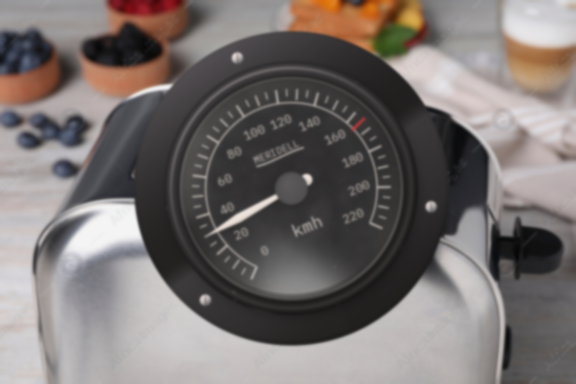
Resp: 30 km/h
